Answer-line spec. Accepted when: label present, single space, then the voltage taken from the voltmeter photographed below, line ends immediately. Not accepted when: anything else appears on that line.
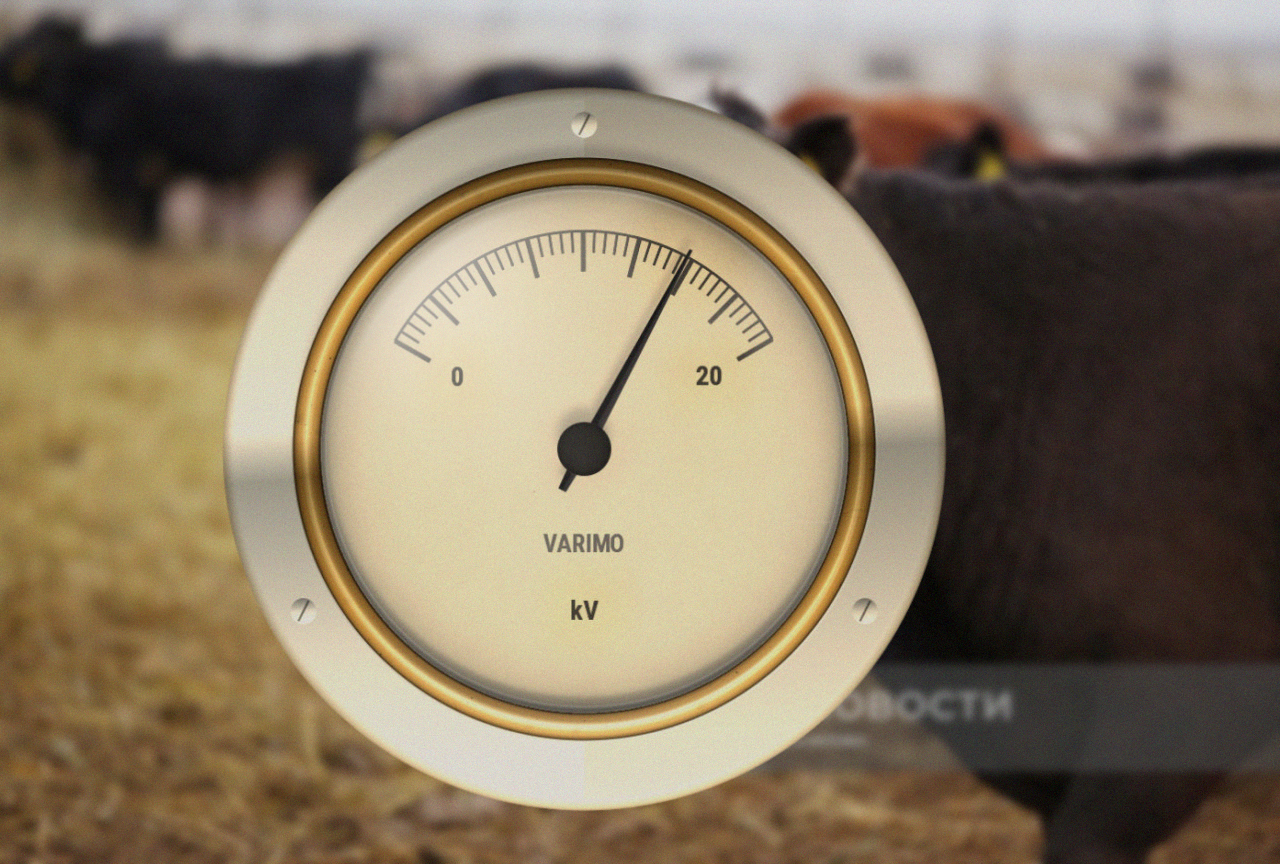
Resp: 14.75 kV
